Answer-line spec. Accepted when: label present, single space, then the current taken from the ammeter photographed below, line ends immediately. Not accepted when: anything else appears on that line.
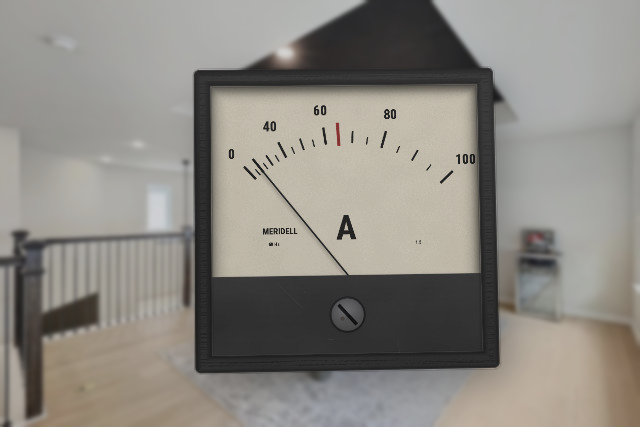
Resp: 20 A
